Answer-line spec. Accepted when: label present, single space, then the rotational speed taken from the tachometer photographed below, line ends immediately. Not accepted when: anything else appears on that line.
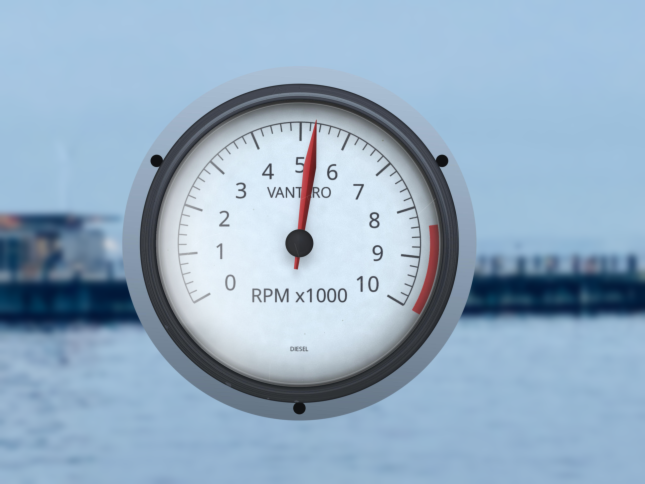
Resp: 5300 rpm
